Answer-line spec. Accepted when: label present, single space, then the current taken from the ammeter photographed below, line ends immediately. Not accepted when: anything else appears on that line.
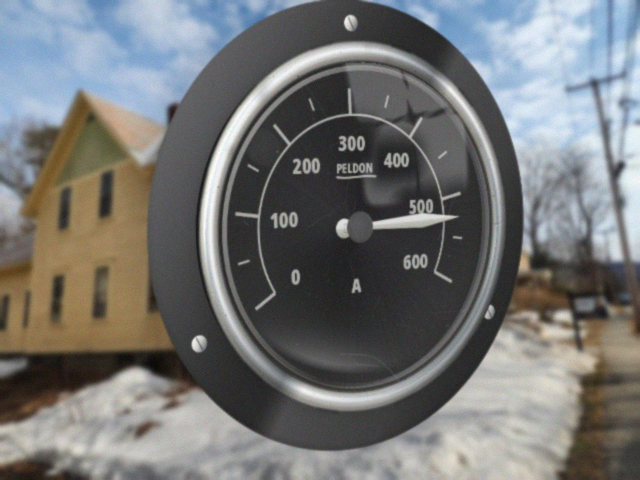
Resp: 525 A
